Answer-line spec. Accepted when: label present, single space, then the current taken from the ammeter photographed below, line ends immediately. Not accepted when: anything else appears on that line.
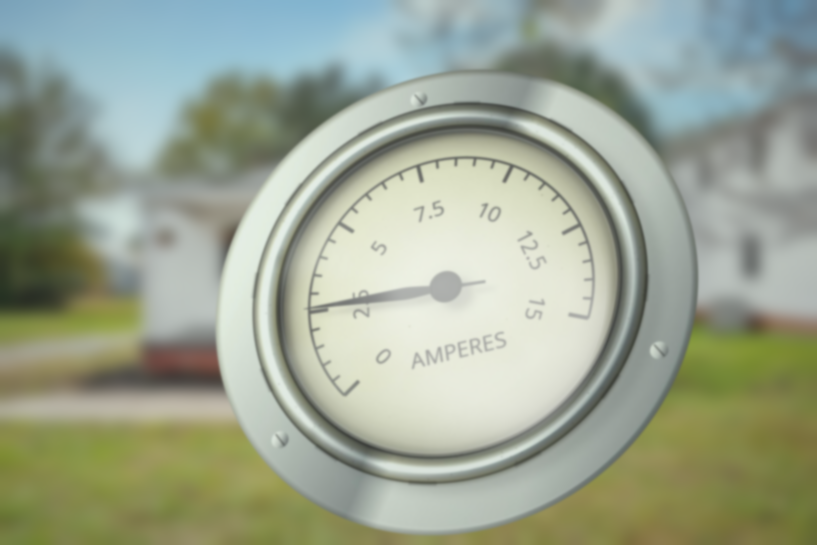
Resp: 2.5 A
